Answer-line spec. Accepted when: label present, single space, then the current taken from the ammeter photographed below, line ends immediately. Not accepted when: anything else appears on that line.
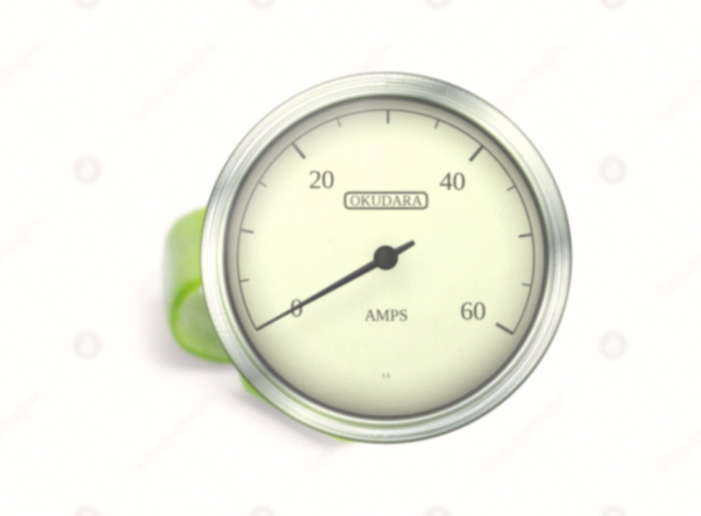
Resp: 0 A
